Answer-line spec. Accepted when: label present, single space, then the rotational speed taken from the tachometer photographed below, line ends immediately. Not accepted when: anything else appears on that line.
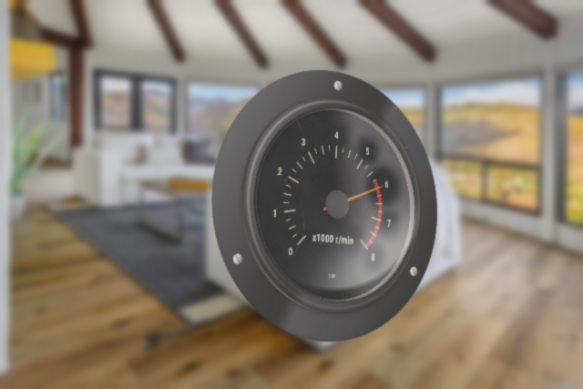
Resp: 6000 rpm
